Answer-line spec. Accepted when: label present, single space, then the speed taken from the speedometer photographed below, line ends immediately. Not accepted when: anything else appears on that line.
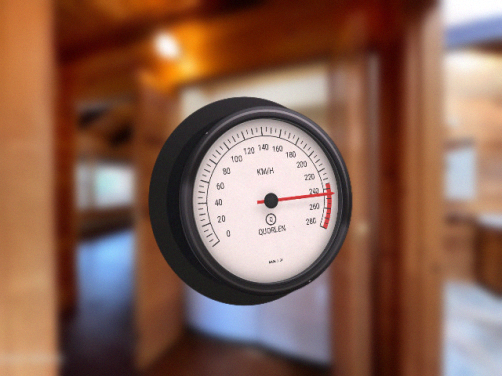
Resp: 245 km/h
